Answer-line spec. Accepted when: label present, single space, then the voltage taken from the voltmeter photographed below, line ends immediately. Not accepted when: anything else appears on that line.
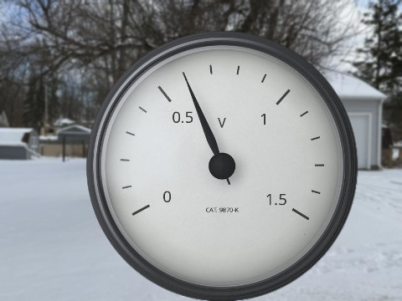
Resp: 0.6 V
